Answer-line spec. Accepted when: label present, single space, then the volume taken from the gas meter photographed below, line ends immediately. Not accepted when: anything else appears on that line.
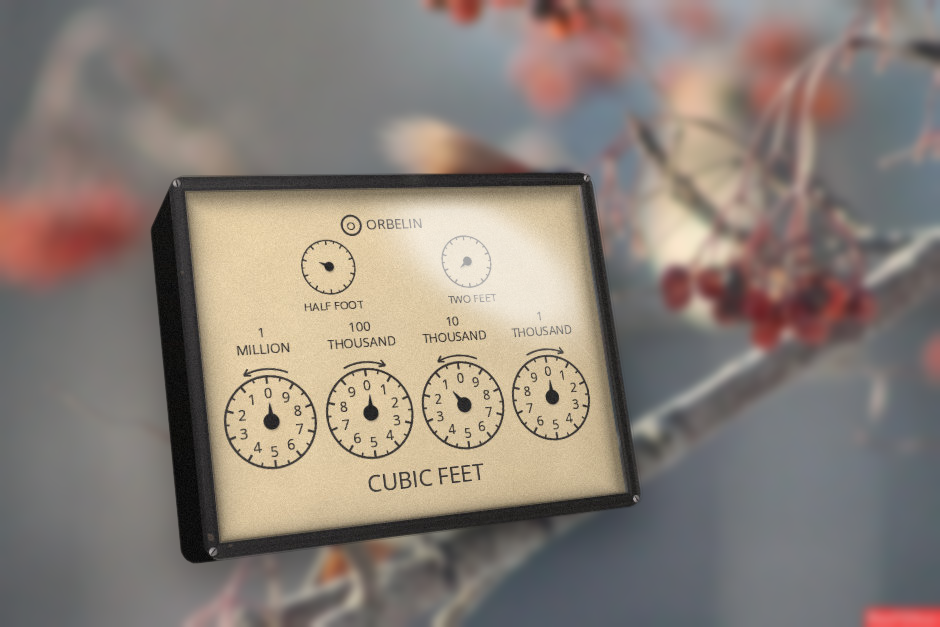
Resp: 1000 ft³
